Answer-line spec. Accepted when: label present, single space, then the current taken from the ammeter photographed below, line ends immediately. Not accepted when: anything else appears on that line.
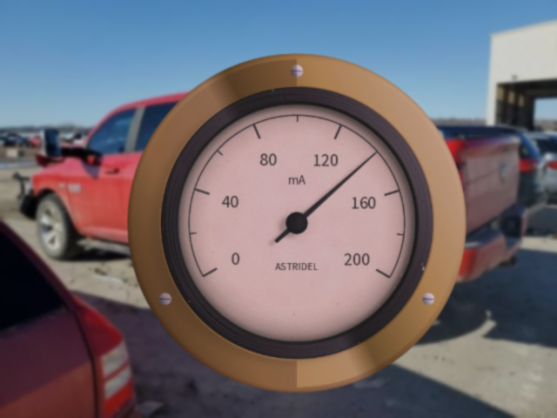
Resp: 140 mA
